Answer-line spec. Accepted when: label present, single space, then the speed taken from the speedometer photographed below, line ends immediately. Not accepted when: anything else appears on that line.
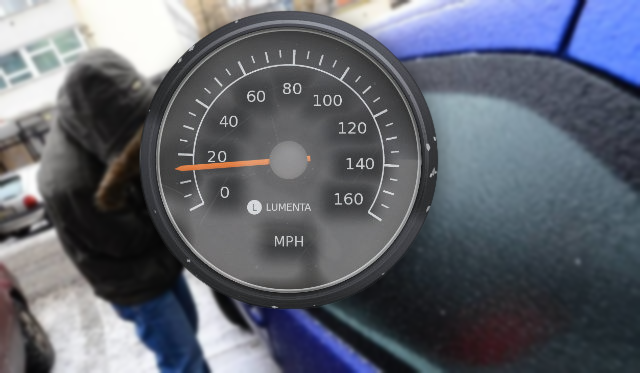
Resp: 15 mph
